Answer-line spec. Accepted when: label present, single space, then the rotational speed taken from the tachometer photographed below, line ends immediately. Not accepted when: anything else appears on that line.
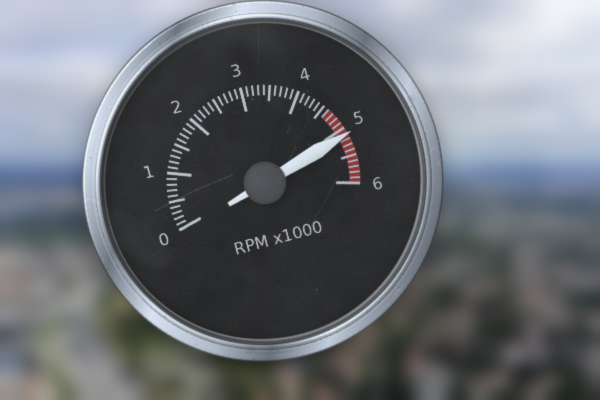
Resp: 5100 rpm
